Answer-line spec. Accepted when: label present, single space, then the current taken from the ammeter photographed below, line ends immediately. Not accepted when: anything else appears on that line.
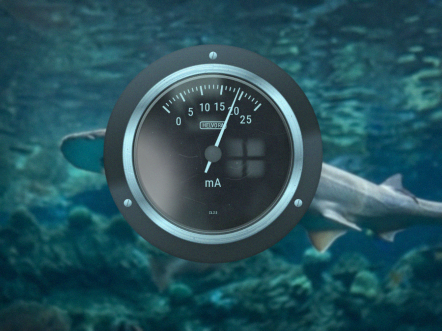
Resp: 19 mA
